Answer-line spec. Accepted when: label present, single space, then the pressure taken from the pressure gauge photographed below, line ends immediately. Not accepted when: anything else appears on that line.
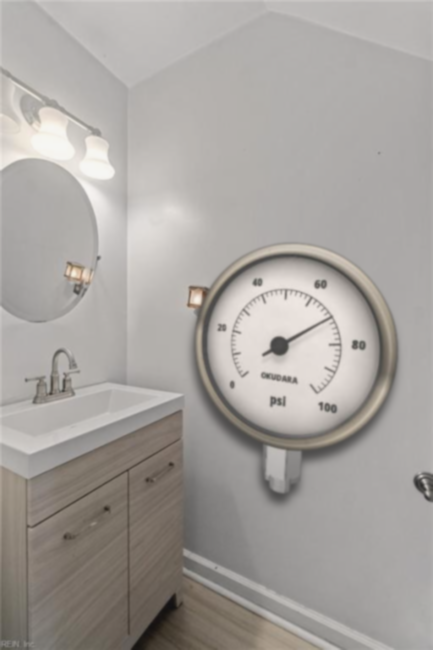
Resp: 70 psi
